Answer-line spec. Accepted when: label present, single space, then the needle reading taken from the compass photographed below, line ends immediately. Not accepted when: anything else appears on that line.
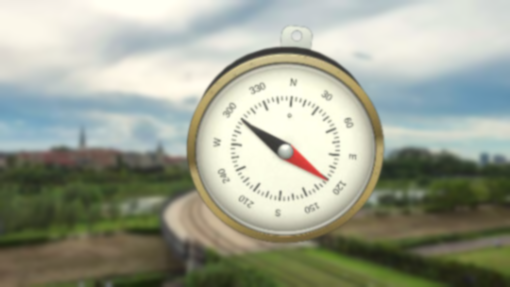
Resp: 120 °
